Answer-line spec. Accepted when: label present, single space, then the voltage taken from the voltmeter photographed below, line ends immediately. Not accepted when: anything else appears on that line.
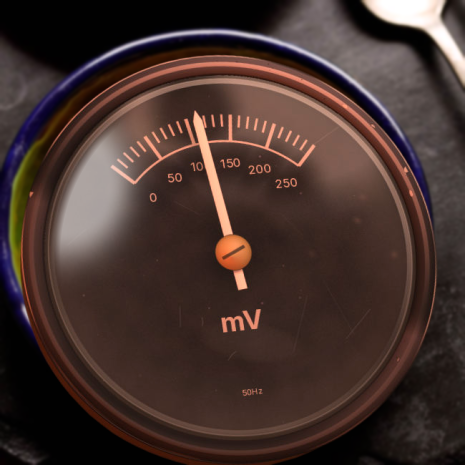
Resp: 110 mV
